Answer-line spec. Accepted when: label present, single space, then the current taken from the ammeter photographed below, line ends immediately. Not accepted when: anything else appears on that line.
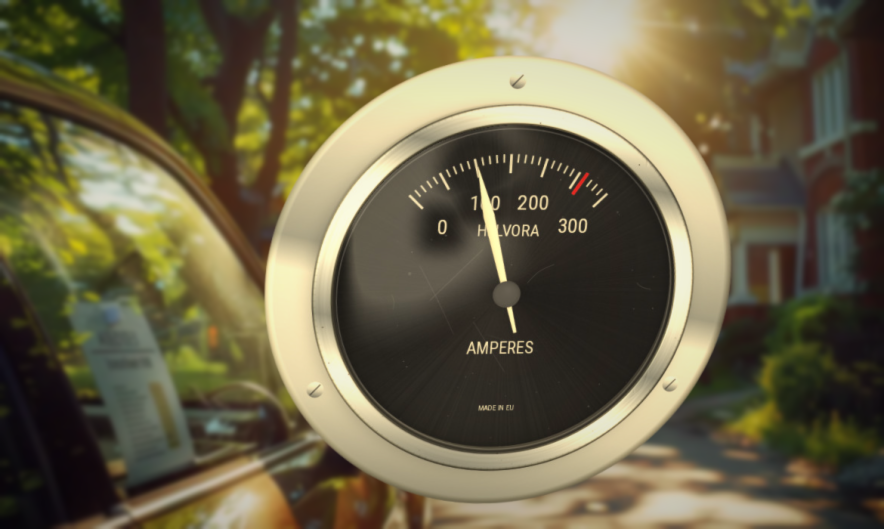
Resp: 100 A
